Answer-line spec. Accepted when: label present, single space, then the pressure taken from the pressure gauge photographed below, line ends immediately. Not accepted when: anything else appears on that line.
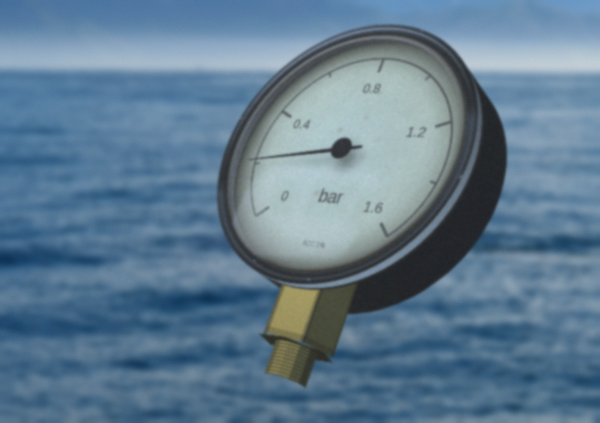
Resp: 0.2 bar
